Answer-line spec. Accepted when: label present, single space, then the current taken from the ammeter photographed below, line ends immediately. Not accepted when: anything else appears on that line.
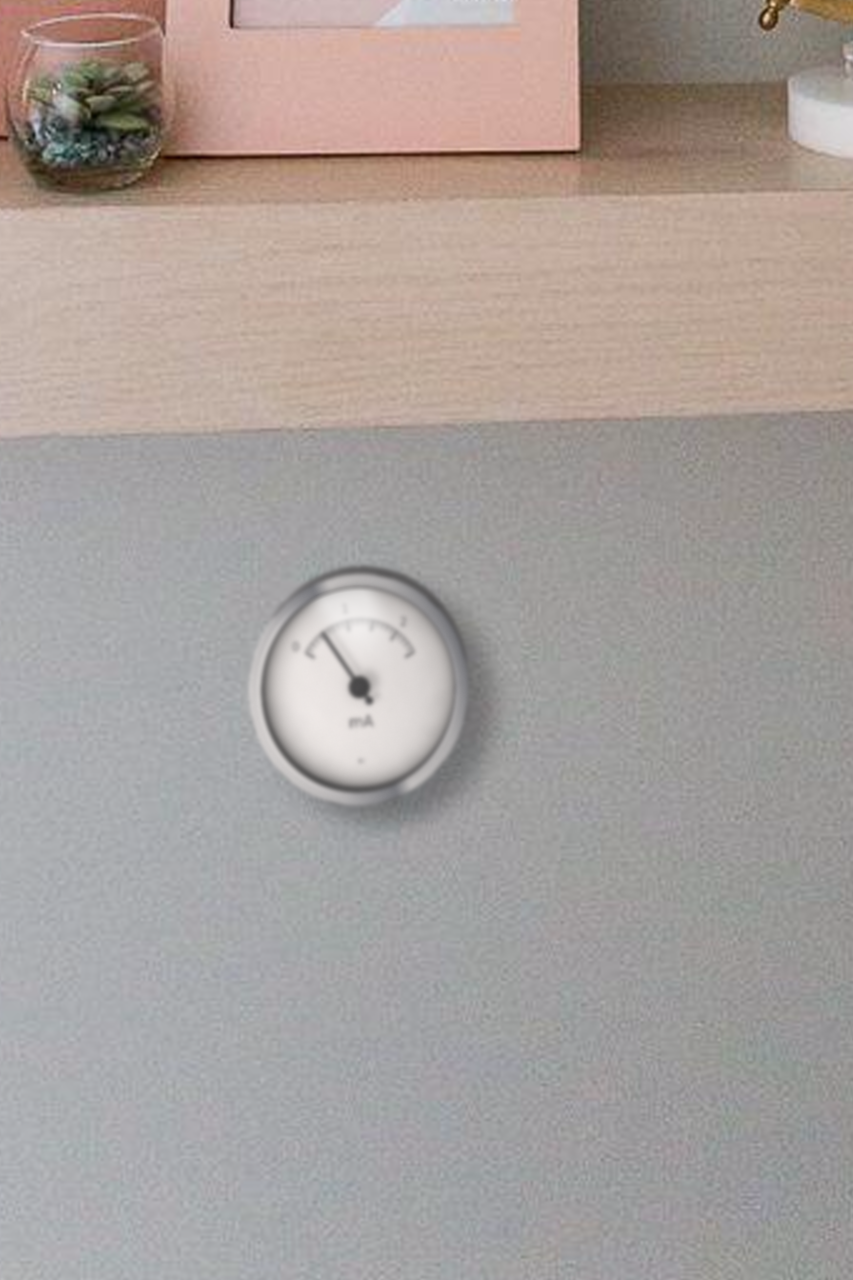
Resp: 0.5 mA
